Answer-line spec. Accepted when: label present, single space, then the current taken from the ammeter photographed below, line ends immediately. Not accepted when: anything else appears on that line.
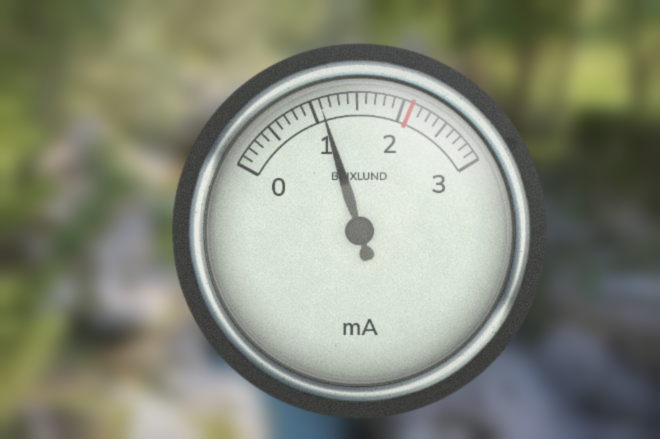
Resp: 1.1 mA
